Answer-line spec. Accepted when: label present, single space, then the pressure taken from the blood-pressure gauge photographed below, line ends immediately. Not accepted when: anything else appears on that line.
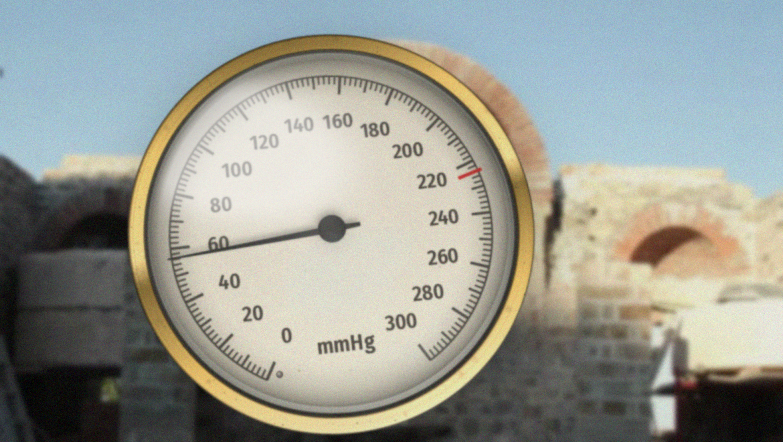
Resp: 56 mmHg
